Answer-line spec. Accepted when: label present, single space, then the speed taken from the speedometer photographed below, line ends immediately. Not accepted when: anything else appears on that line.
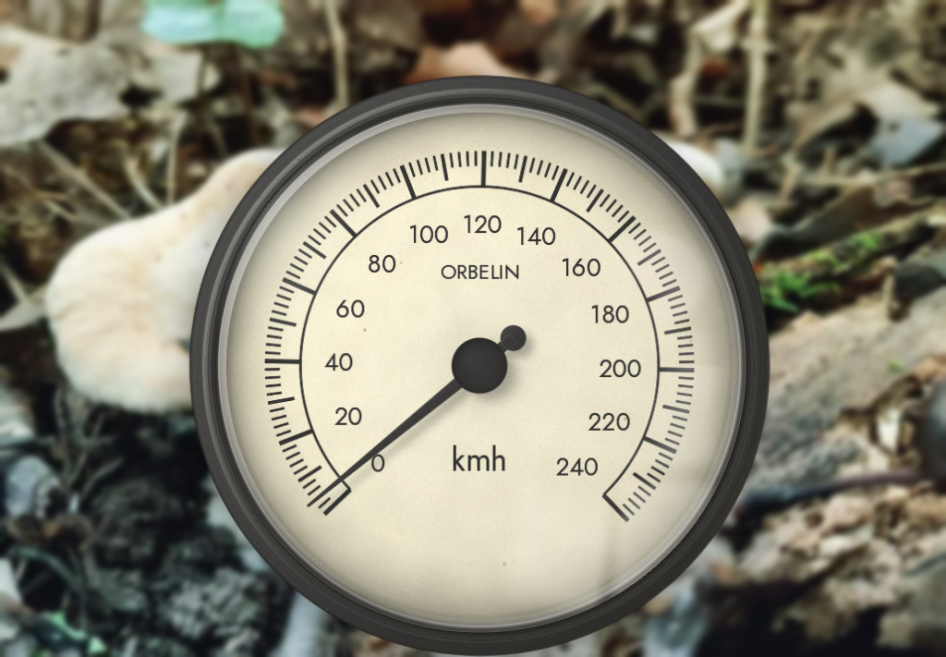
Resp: 4 km/h
